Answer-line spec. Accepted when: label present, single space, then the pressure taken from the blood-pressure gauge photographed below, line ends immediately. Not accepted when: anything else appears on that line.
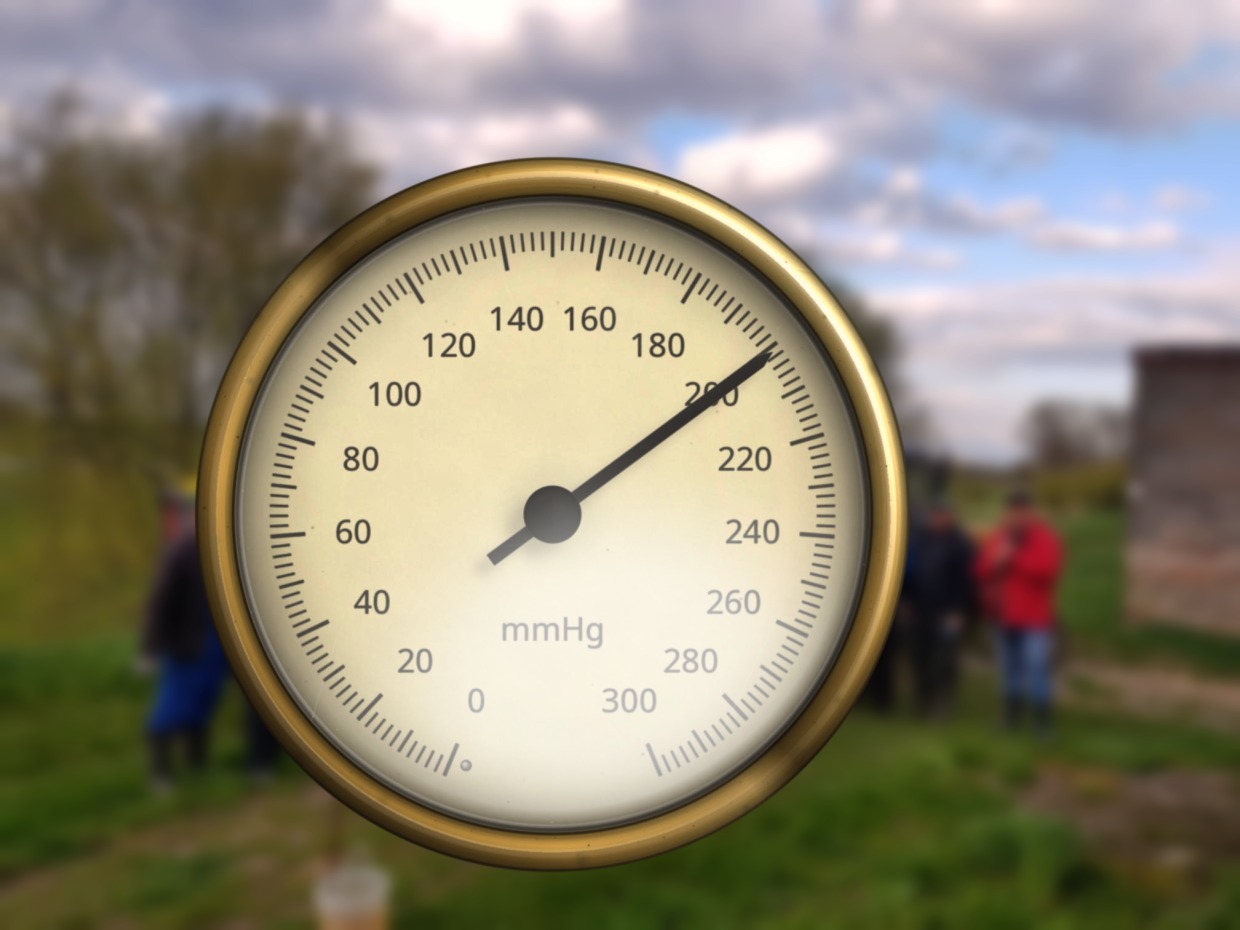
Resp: 201 mmHg
